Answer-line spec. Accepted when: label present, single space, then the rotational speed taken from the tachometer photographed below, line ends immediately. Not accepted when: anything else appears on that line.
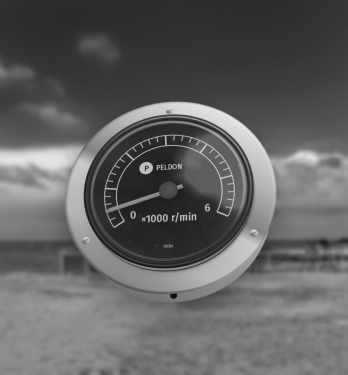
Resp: 400 rpm
